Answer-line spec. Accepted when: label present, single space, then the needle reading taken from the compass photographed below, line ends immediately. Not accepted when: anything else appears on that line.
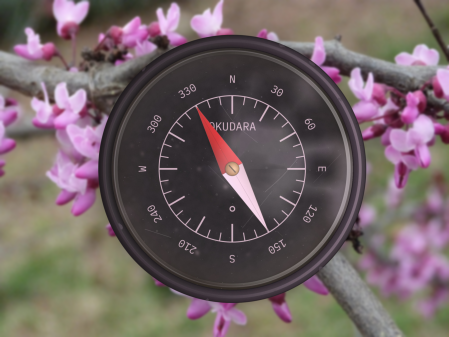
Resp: 330 °
